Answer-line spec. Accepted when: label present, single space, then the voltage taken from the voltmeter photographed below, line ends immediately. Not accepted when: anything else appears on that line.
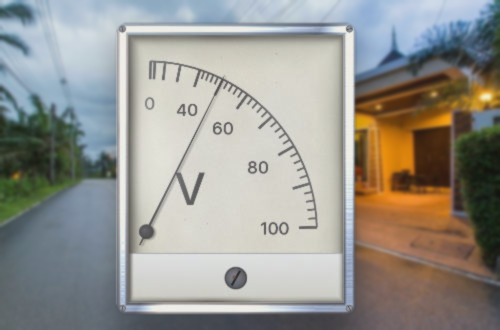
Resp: 50 V
